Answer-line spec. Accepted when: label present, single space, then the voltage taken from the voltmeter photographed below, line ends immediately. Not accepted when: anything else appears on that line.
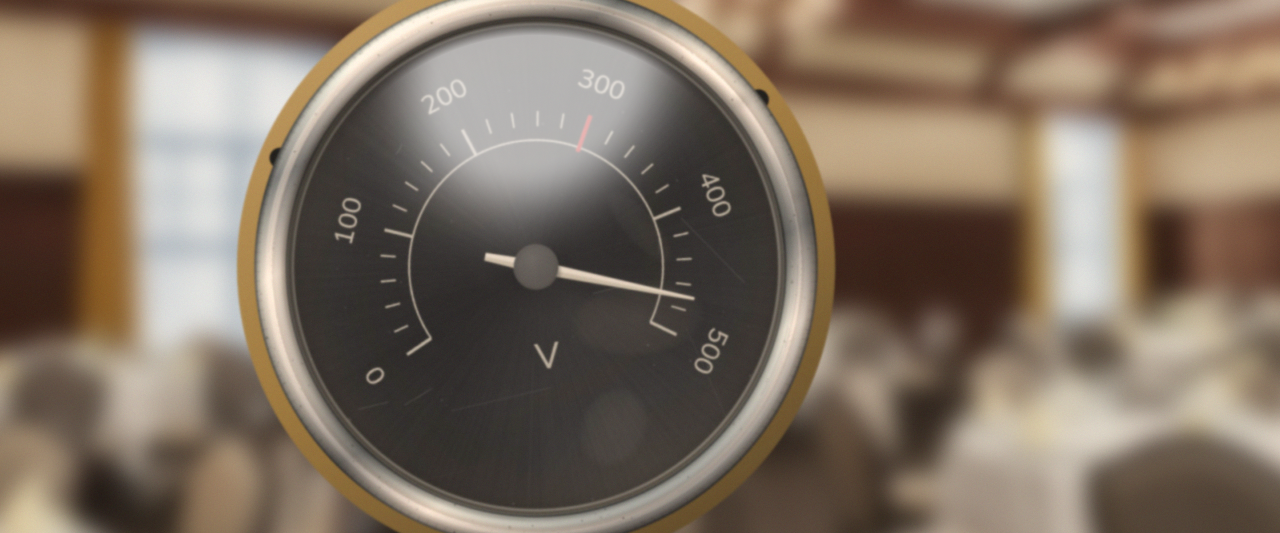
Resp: 470 V
